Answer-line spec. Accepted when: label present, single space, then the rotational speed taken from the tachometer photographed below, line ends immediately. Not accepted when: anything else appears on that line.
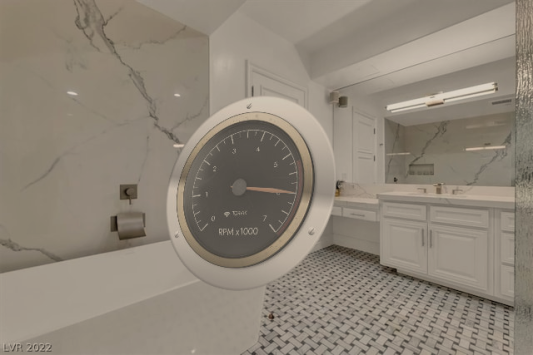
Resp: 6000 rpm
